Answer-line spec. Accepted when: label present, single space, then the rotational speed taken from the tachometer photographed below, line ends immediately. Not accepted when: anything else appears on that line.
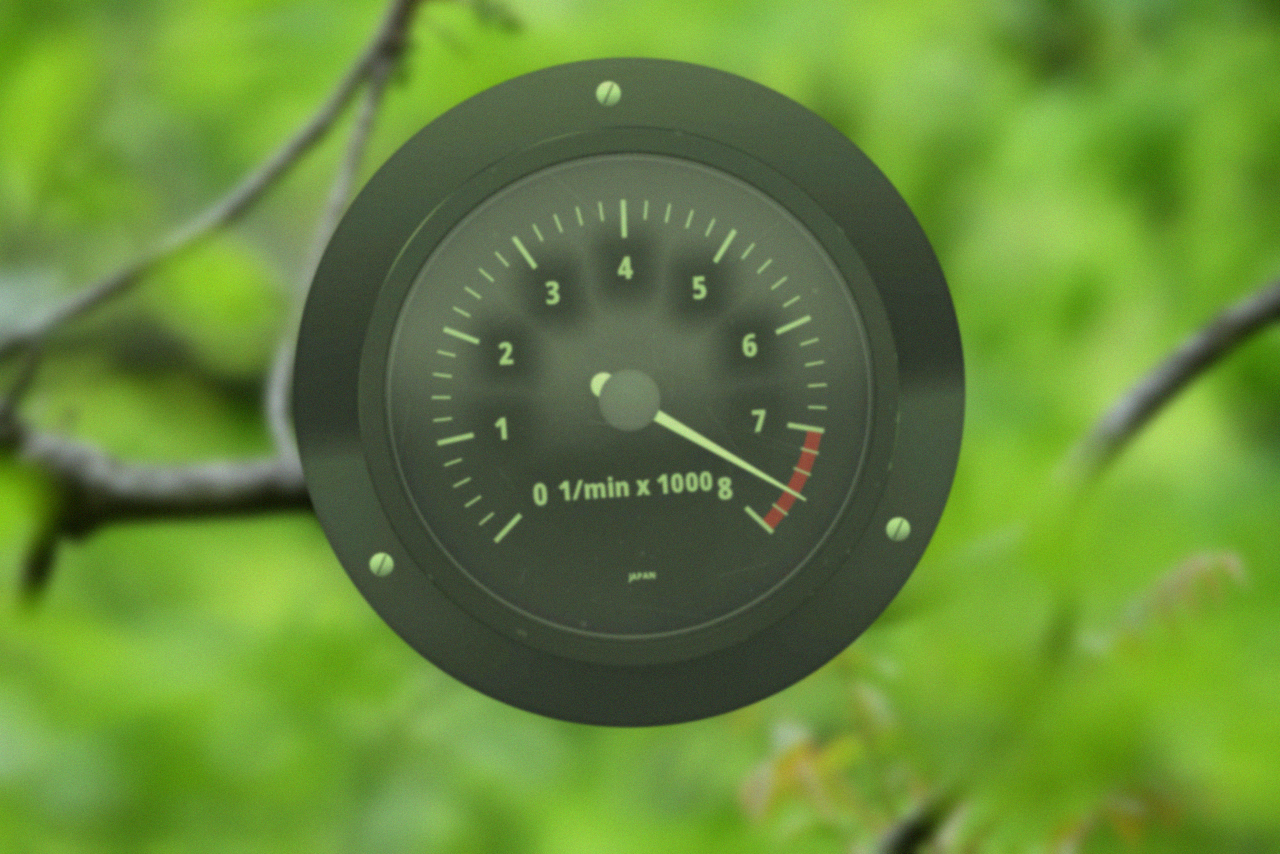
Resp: 7600 rpm
